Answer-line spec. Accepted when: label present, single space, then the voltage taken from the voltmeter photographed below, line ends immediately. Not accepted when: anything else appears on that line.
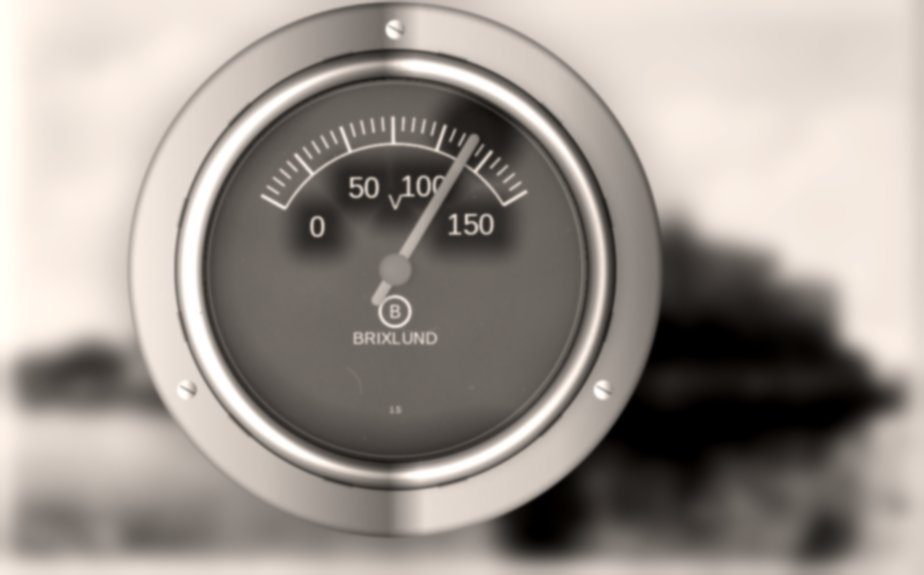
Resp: 115 V
